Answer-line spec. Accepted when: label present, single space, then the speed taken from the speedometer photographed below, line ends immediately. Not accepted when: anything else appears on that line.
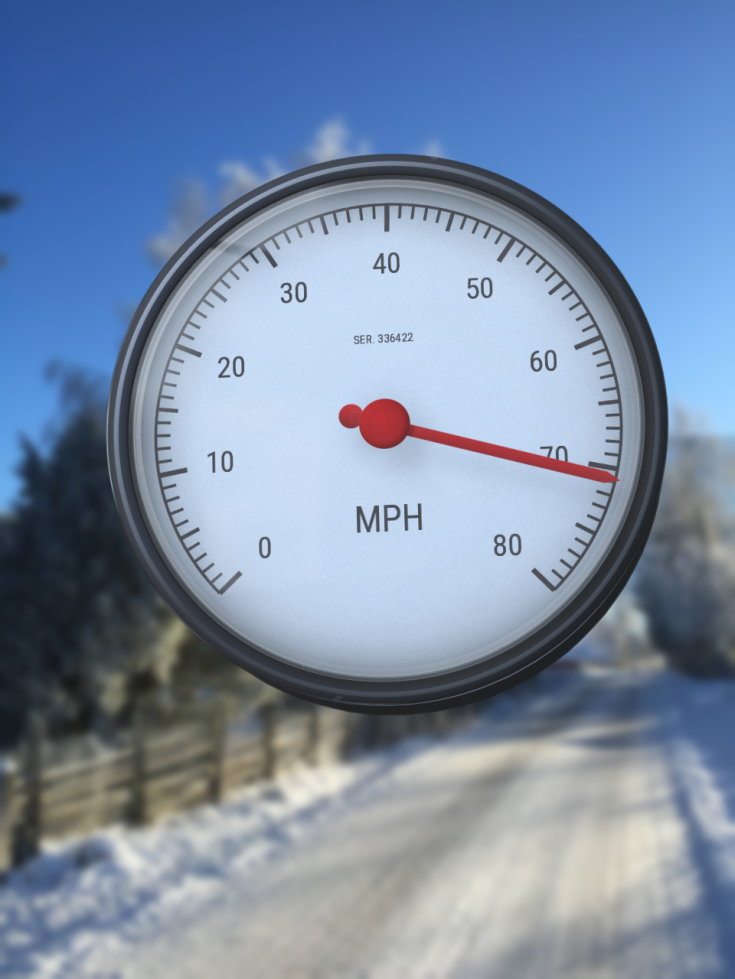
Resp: 71 mph
